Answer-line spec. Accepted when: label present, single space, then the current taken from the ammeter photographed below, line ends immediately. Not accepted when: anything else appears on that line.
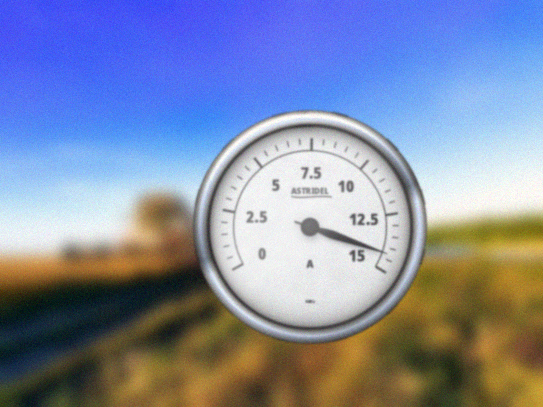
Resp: 14.25 A
